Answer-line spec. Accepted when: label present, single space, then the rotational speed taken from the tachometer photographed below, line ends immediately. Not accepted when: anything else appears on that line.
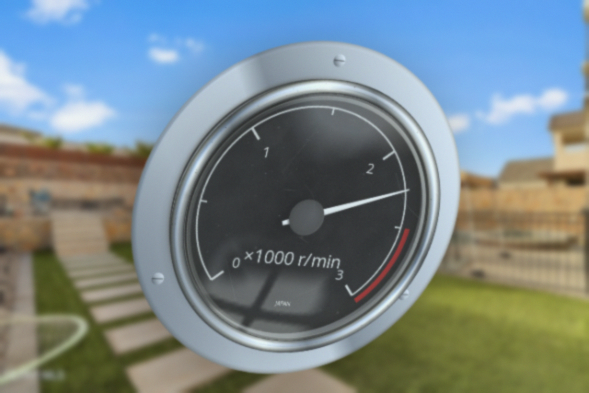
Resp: 2250 rpm
